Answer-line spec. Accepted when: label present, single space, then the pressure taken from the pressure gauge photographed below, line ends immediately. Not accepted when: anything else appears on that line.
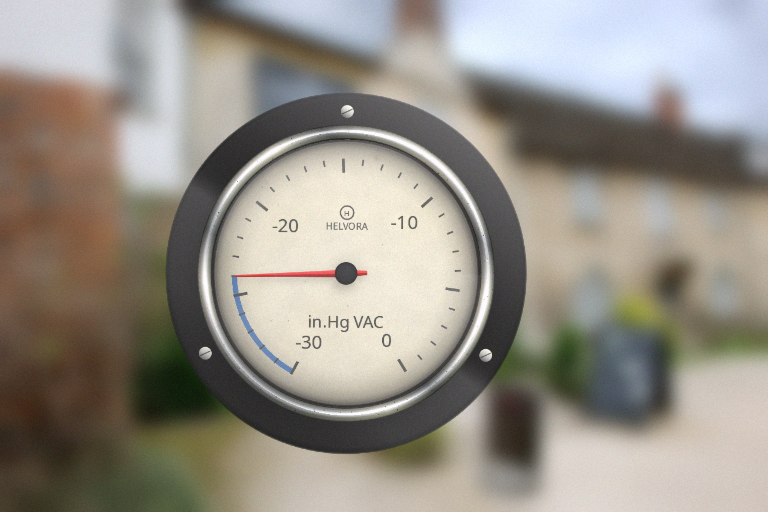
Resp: -24 inHg
